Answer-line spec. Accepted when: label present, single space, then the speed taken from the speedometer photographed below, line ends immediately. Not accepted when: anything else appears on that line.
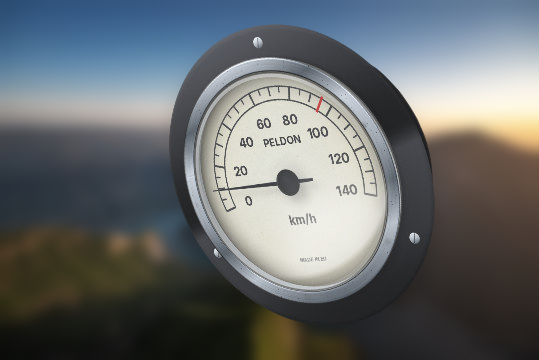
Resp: 10 km/h
